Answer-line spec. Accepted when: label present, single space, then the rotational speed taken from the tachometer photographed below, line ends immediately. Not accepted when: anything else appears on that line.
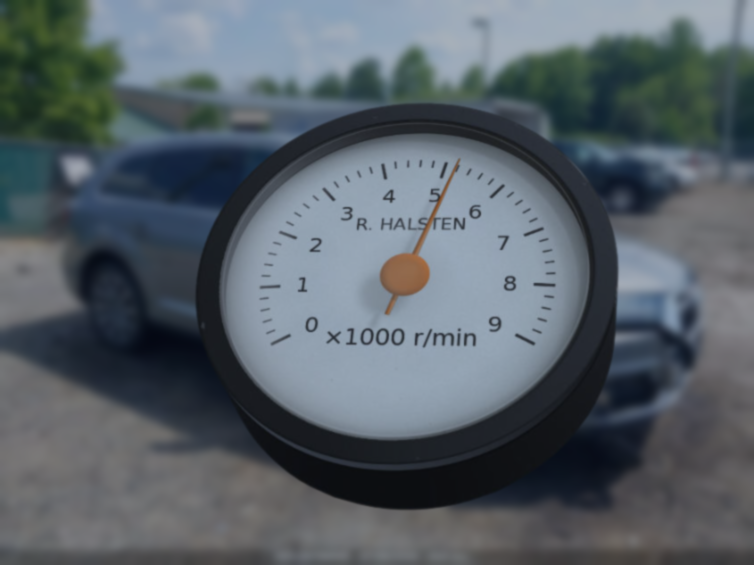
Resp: 5200 rpm
